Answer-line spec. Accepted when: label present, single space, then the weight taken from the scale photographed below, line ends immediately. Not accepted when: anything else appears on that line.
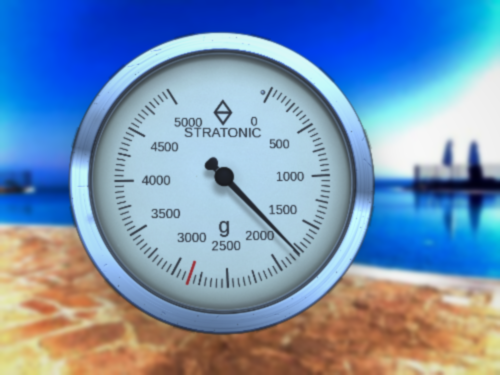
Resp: 1800 g
